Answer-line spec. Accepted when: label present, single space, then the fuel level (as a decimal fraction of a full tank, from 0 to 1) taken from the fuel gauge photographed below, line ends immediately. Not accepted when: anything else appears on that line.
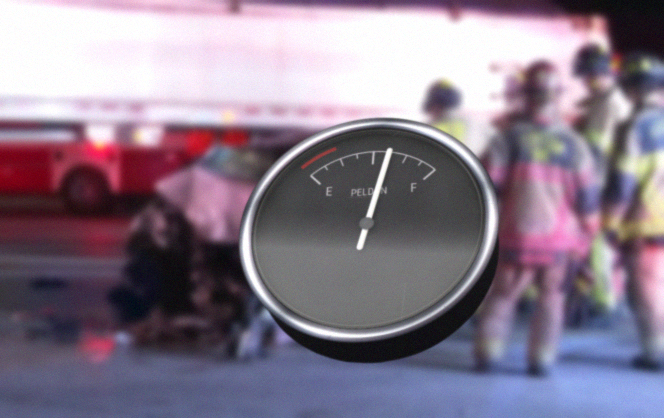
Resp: 0.625
